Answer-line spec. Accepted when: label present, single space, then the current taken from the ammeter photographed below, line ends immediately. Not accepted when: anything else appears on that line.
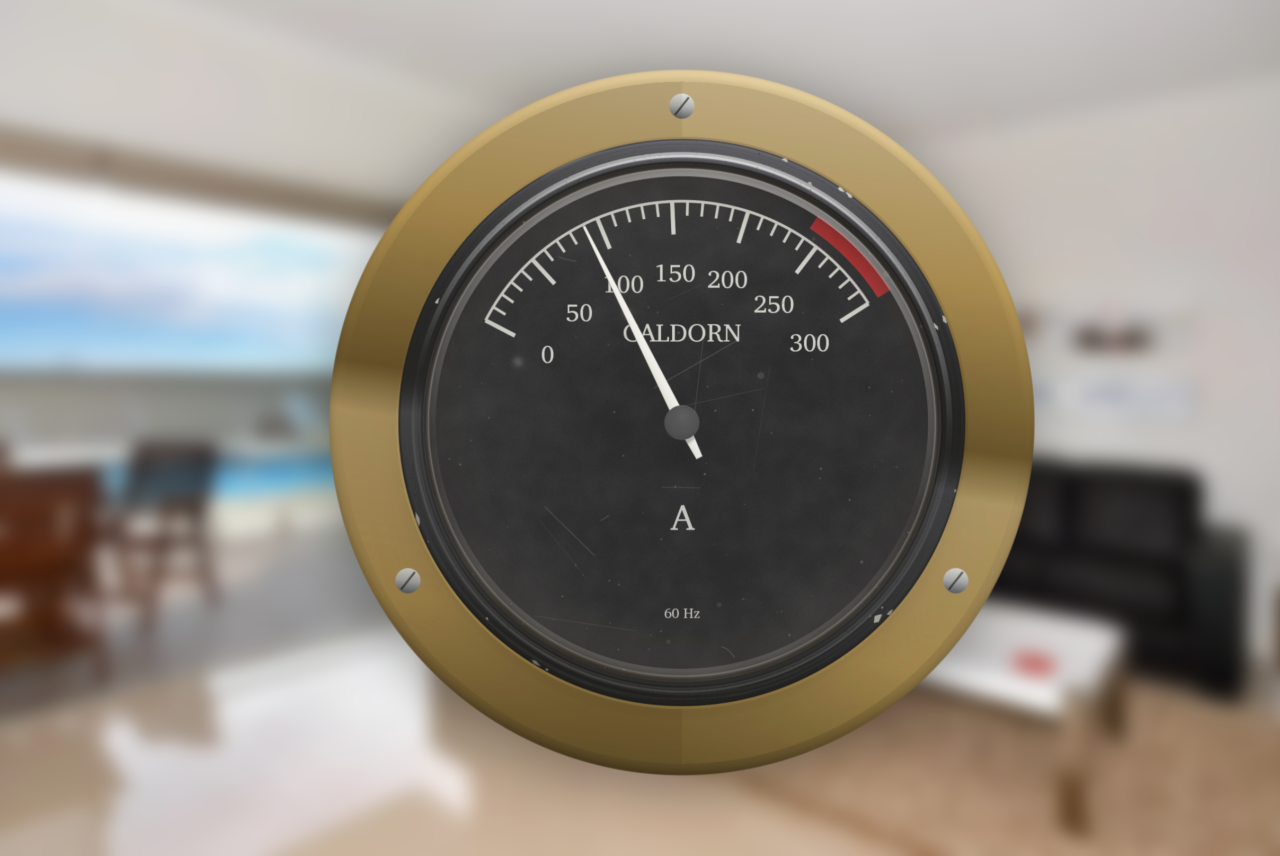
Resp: 90 A
